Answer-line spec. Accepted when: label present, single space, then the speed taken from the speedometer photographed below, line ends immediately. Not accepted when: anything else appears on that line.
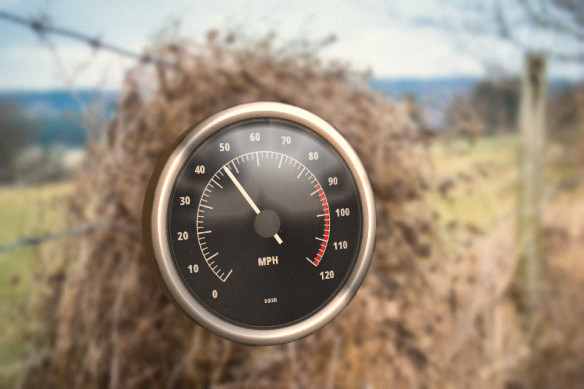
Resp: 46 mph
